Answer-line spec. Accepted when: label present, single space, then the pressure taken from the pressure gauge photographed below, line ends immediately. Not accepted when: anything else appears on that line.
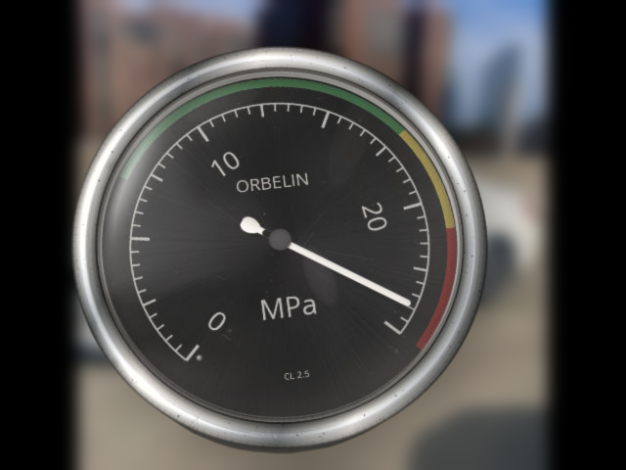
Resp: 24 MPa
